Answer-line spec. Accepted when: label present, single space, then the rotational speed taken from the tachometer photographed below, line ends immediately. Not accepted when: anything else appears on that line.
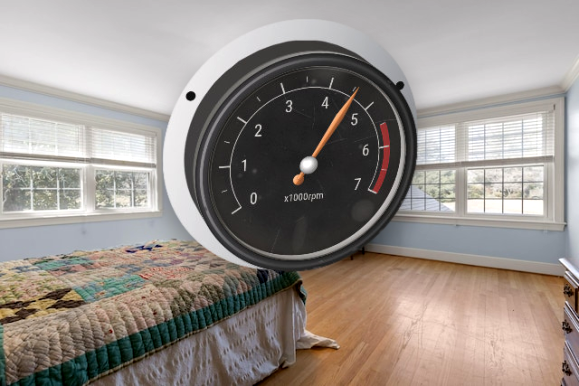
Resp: 4500 rpm
